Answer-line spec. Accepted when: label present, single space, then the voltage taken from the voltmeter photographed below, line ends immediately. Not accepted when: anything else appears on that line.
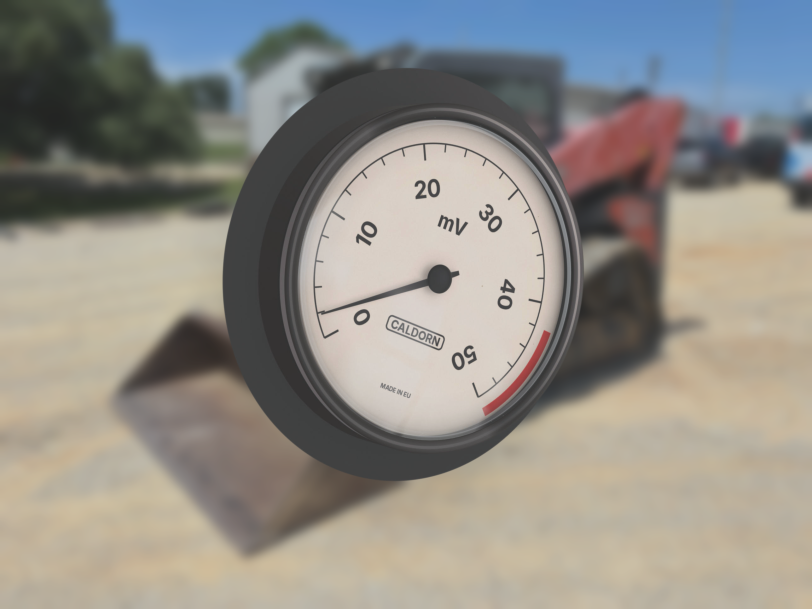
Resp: 2 mV
